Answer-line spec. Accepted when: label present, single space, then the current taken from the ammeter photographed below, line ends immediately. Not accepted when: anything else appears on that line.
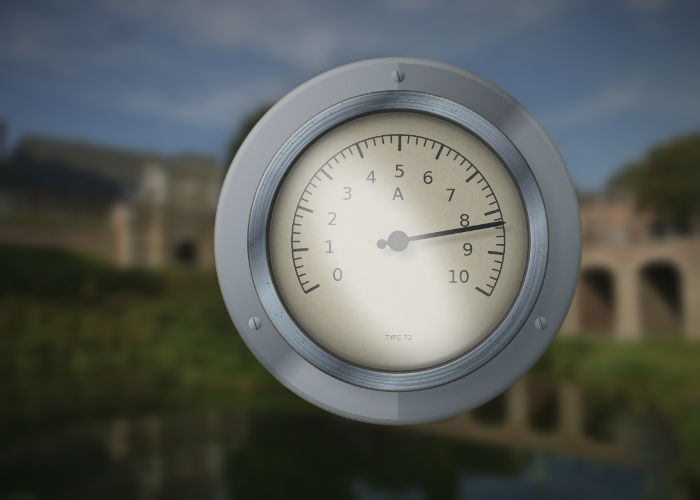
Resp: 8.3 A
